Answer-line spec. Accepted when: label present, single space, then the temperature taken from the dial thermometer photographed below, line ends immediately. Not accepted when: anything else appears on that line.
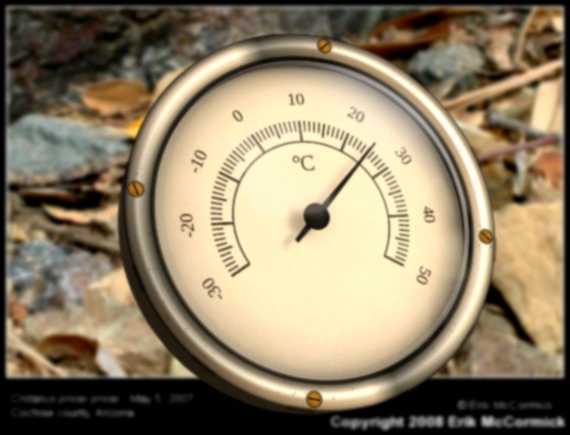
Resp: 25 °C
